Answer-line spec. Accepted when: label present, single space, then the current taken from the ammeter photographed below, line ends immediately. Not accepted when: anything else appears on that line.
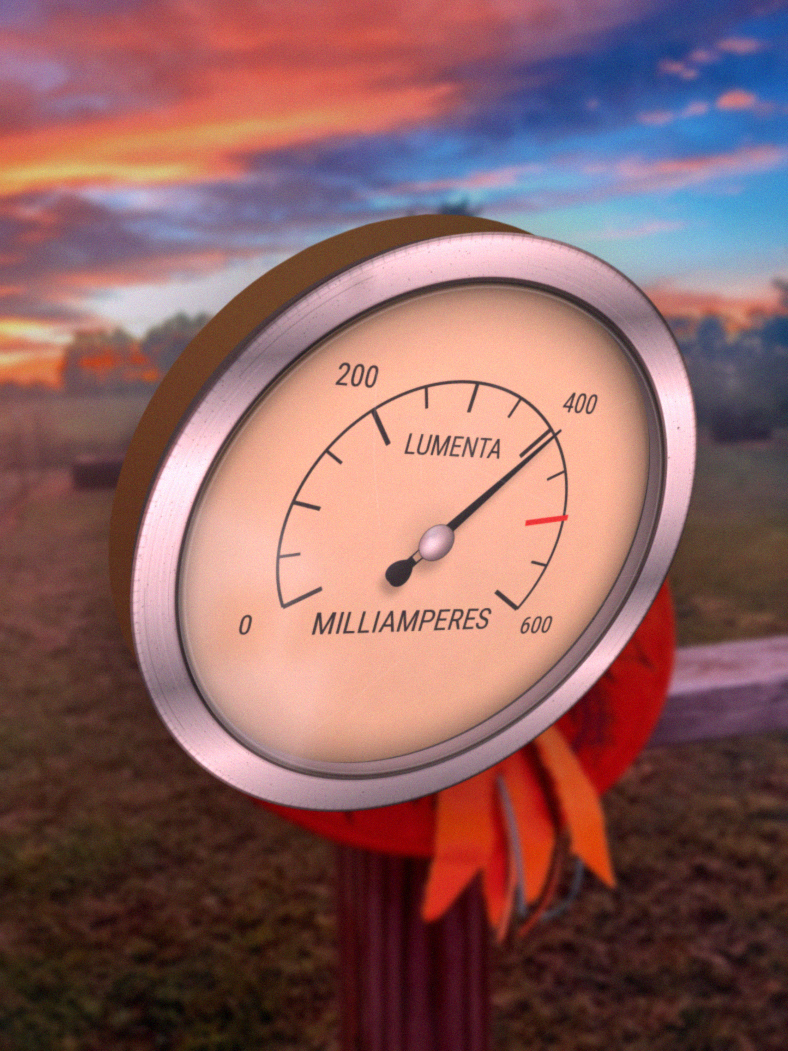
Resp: 400 mA
